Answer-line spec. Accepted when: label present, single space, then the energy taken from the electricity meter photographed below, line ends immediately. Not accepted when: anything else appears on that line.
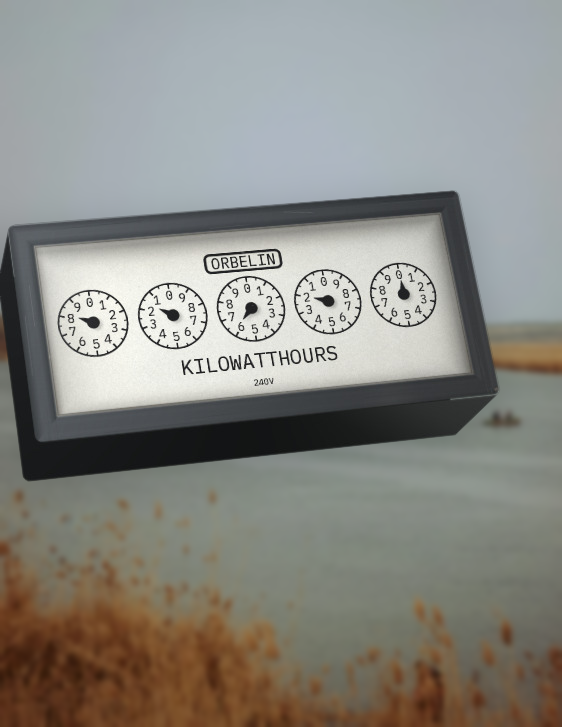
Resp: 81620 kWh
